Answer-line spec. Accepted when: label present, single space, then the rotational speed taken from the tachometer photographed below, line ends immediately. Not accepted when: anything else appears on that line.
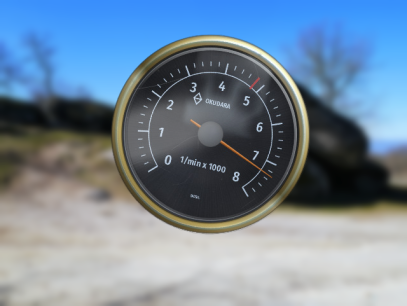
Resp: 7300 rpm
